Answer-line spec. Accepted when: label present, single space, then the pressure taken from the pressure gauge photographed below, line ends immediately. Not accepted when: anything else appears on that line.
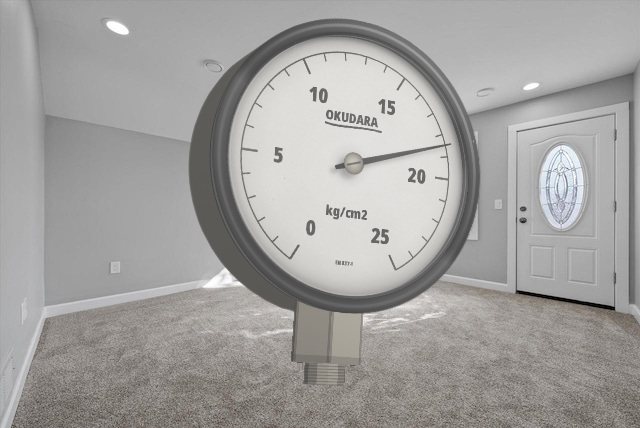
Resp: 18.5 kg/cm²
